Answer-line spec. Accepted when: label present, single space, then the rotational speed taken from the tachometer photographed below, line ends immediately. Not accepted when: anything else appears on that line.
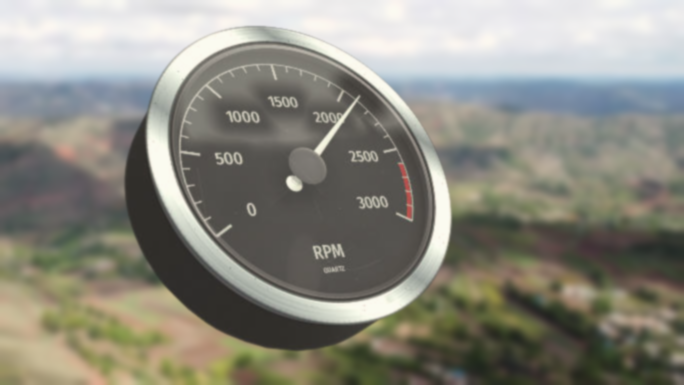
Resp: 2100 rpm
